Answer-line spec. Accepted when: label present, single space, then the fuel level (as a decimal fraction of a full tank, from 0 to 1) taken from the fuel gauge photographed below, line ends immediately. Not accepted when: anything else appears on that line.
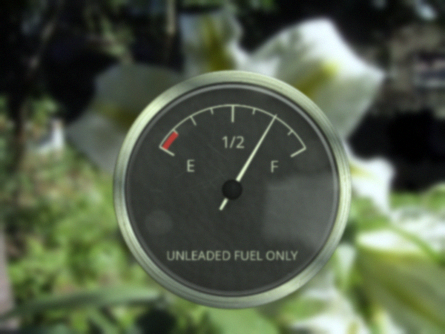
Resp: 0.75
